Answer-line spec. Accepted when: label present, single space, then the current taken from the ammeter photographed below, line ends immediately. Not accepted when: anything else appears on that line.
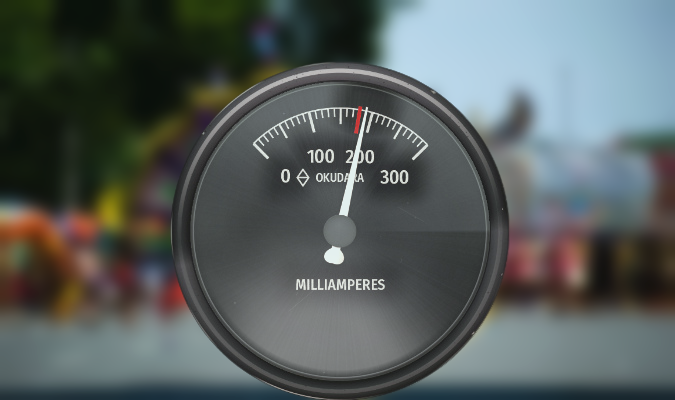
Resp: 190 mA
